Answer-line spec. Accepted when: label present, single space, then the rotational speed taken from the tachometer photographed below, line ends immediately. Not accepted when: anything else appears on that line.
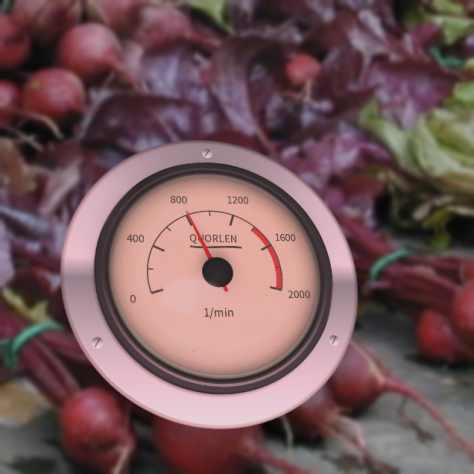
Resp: 800 rpm
